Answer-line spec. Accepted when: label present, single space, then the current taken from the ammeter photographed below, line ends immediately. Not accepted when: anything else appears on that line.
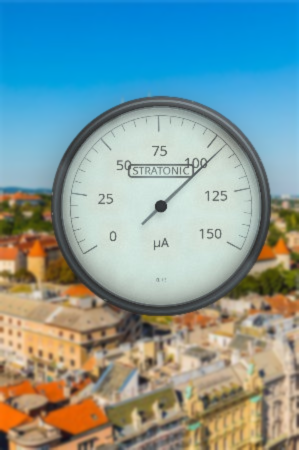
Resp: 105 µA
